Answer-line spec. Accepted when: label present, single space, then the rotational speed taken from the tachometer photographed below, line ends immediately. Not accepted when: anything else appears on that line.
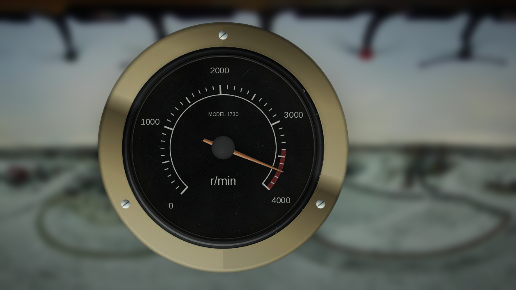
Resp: 3700 rpm
